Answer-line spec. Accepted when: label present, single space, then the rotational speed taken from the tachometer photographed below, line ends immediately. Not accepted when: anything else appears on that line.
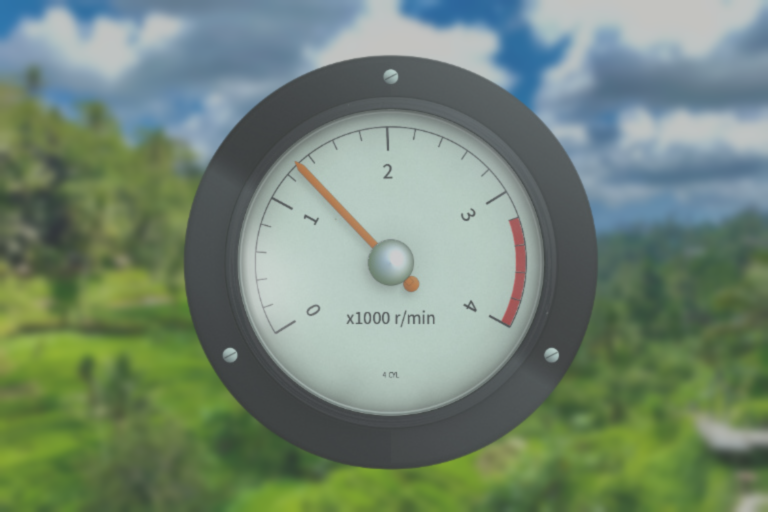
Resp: 1300 rpm
